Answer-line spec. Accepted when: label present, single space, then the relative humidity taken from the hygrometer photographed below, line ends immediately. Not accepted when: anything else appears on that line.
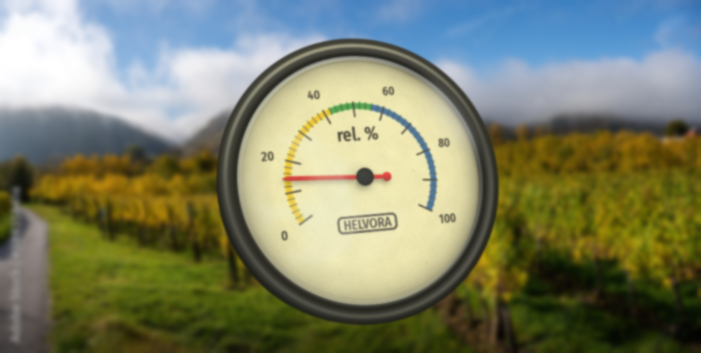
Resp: 14 %
